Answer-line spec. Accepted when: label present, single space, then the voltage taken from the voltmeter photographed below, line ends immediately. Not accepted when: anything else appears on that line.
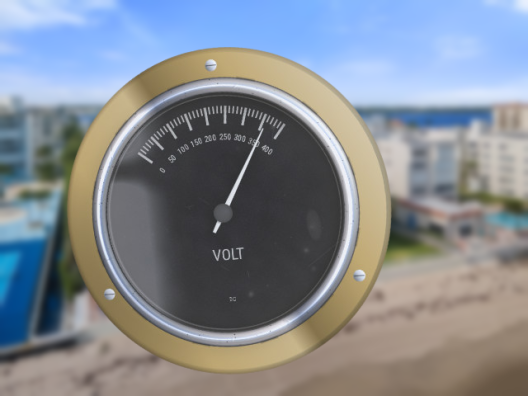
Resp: 360 V
